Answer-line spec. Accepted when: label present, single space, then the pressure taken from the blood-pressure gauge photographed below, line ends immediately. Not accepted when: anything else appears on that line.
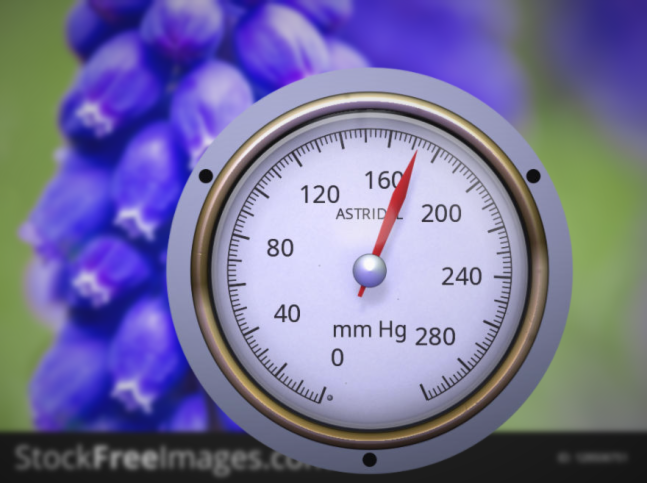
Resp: 172 mmHg
